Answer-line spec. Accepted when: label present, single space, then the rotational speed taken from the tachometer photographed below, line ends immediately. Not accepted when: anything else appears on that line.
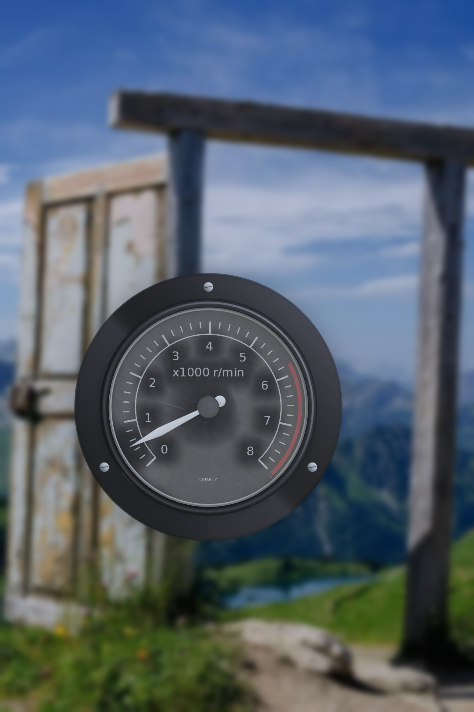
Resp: 500 rpm
